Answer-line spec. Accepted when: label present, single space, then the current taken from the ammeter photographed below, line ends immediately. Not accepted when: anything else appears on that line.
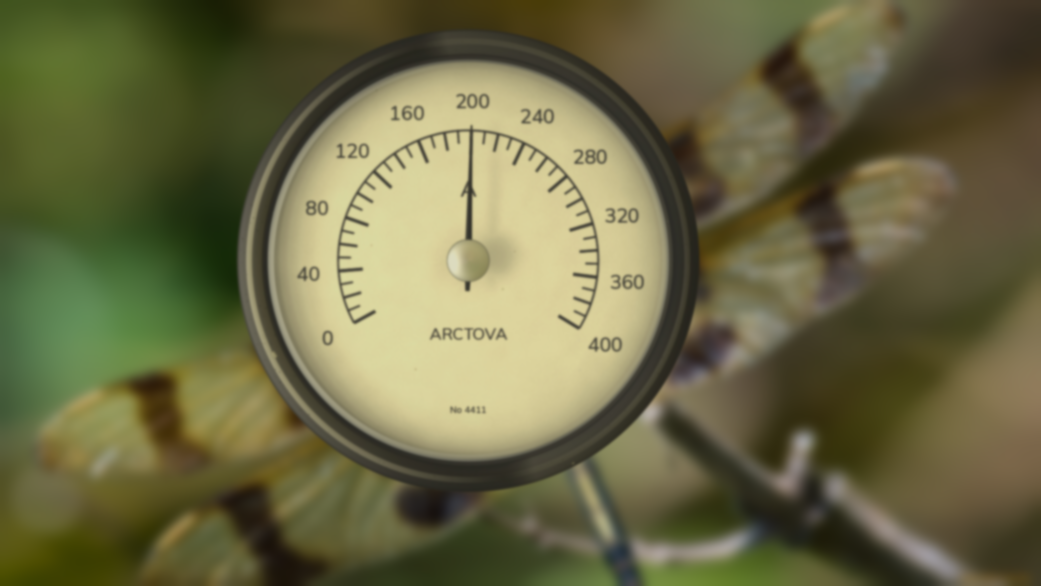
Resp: 200 A
